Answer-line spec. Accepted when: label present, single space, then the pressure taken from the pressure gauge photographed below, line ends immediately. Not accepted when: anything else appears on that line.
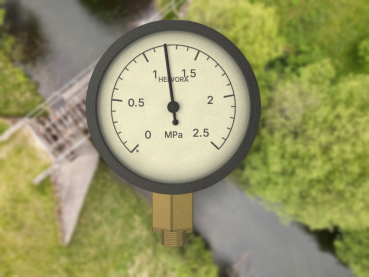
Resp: 1.2 MPa
